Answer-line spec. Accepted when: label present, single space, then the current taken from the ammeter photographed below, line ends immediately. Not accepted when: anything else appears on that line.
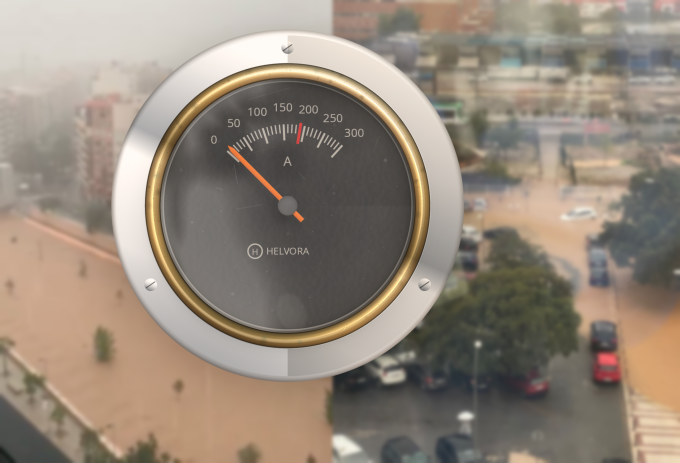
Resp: 10 A
